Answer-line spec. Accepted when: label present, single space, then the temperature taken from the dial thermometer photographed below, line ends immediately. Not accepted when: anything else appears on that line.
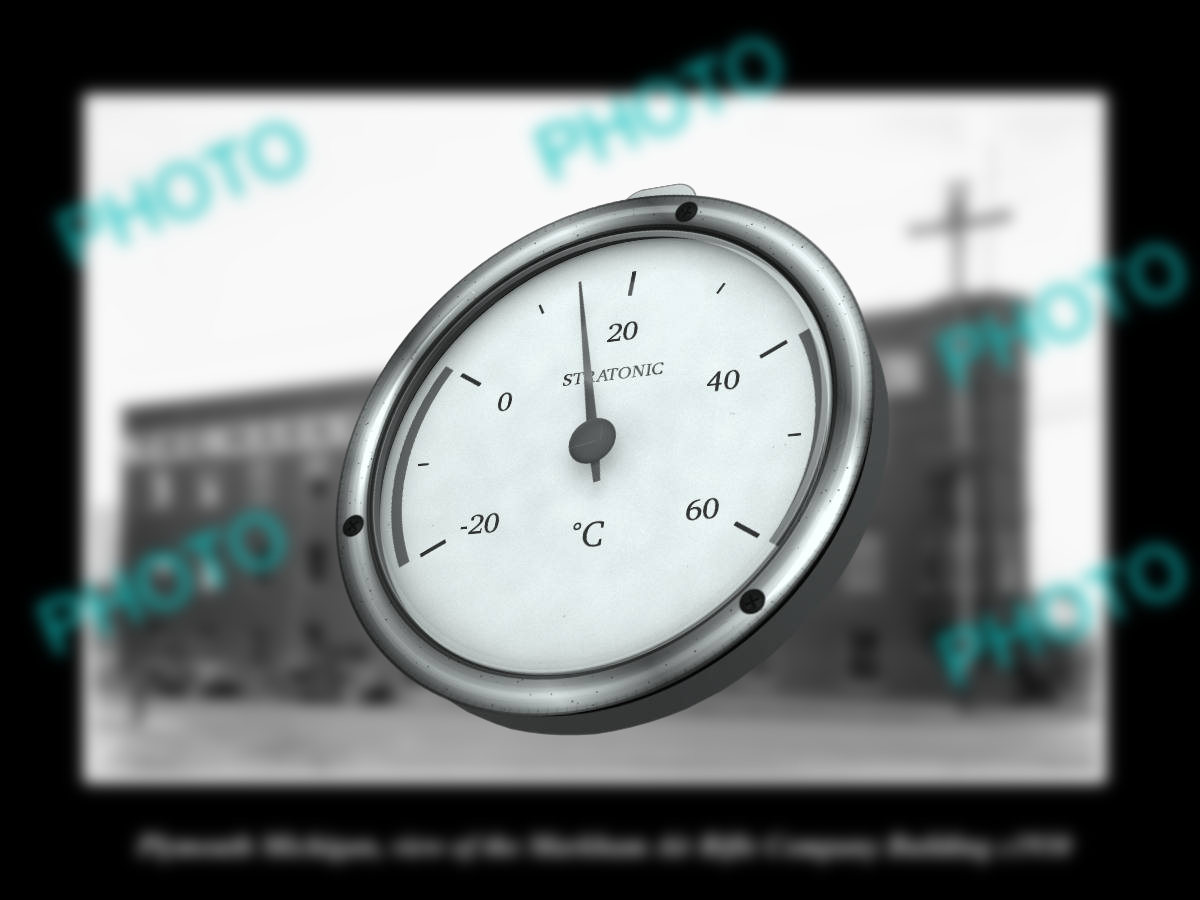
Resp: 15 °C
